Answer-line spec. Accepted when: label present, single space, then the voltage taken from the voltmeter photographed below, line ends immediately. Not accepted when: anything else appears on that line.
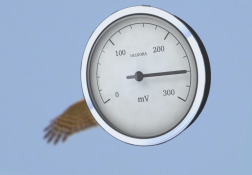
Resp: 260 mV
